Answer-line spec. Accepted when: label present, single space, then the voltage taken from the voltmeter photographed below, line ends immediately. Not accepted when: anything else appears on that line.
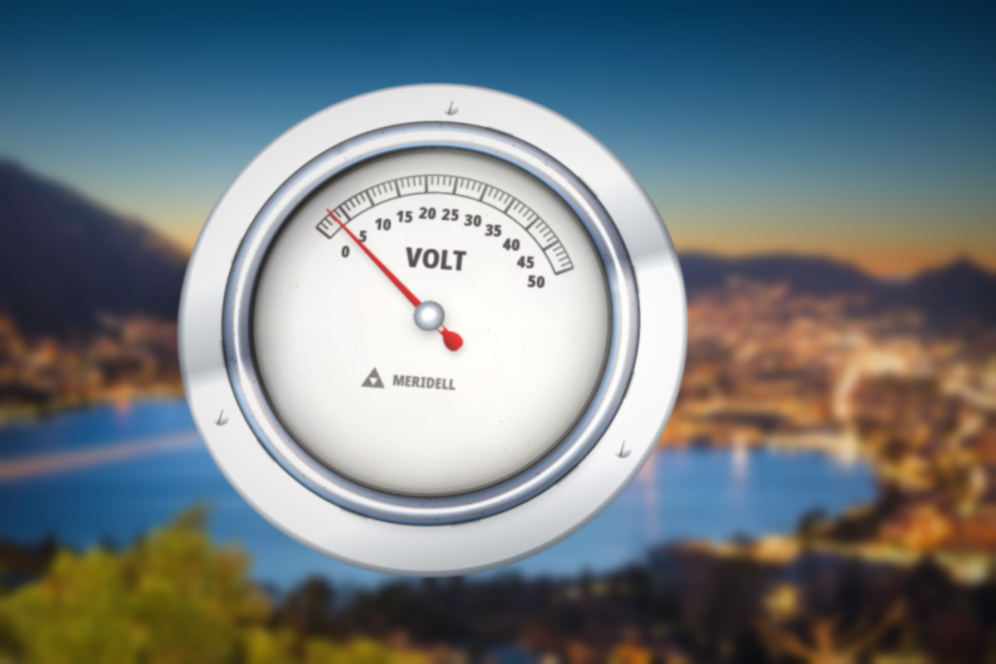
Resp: 3 V
